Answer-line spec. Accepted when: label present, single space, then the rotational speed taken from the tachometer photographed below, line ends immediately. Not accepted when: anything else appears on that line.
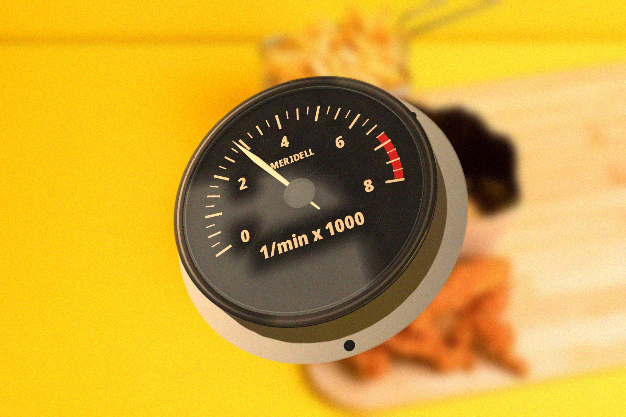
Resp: 2875 rpm
